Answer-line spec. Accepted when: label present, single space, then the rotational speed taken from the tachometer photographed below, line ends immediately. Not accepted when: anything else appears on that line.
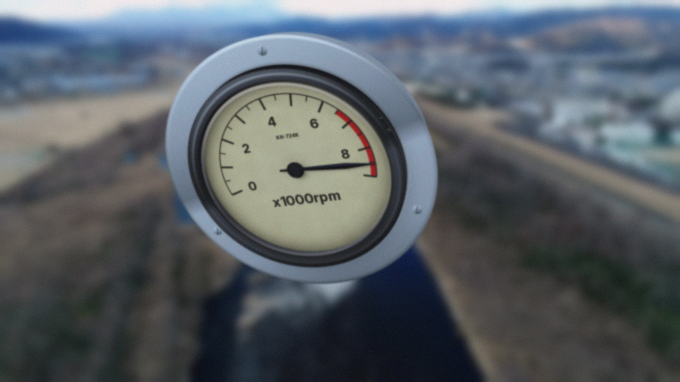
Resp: 8500 rpm
